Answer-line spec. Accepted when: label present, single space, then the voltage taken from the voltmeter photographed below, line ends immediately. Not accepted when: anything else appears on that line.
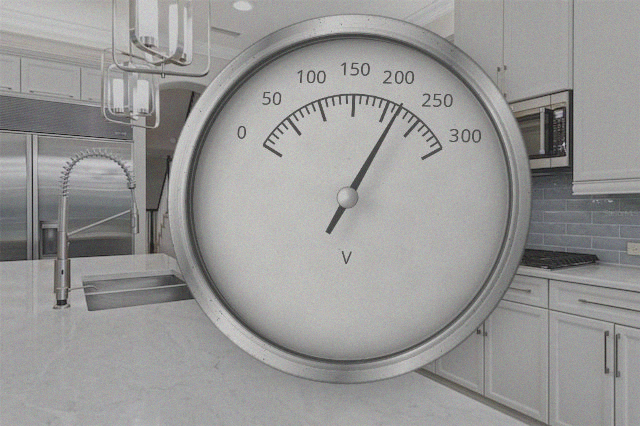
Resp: 220 V
